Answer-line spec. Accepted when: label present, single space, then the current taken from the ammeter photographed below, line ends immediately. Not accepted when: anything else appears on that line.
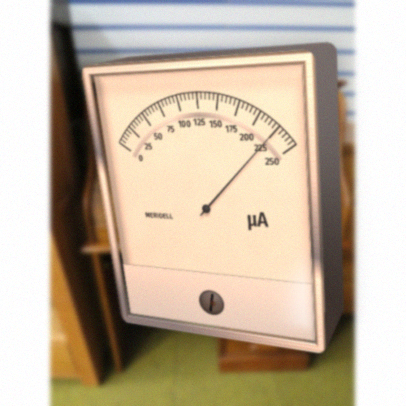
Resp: 225 µA
